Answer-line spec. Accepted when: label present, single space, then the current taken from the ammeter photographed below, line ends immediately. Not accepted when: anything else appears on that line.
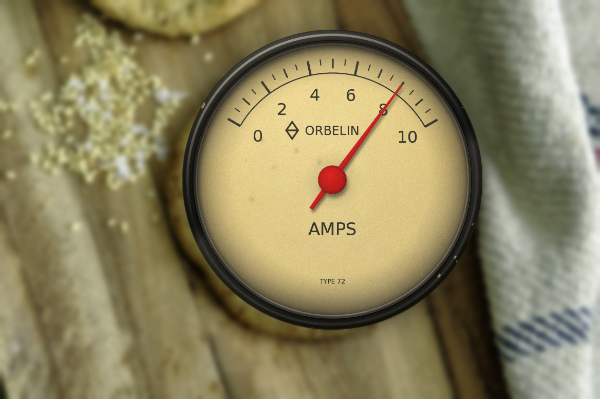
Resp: 8 A
